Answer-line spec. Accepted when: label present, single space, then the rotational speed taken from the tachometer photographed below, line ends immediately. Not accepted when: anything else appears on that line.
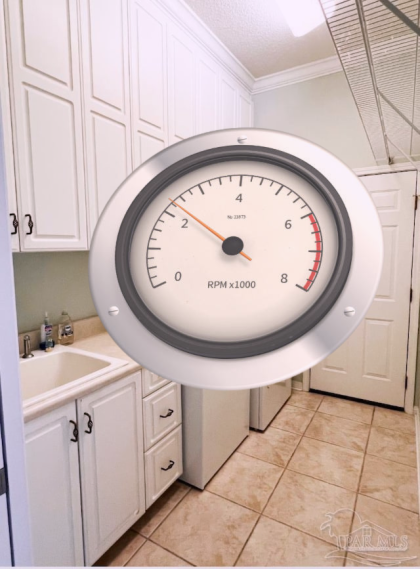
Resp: 2250 rpm
